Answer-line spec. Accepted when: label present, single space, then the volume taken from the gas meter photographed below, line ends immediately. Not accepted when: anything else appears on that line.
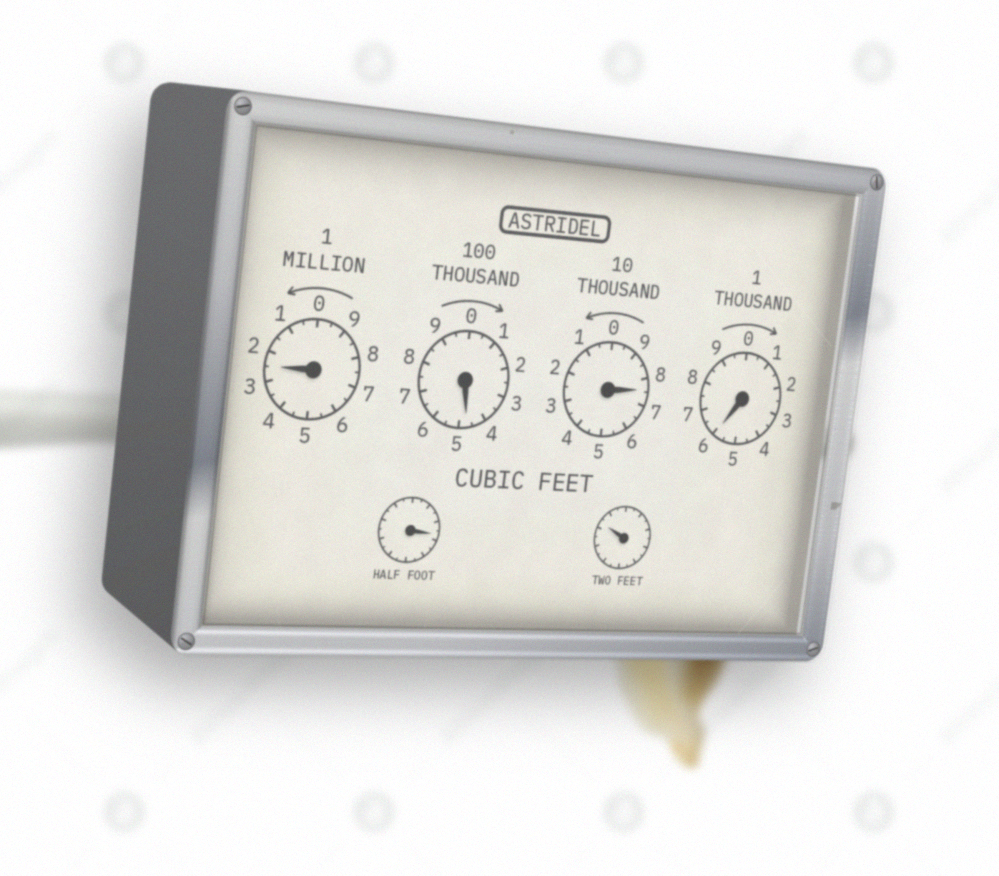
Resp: 247600 ft³
